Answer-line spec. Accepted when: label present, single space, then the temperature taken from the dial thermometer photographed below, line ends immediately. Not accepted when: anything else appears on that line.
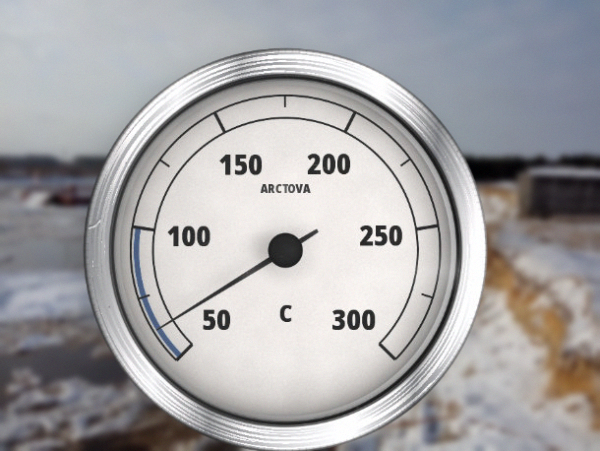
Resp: 62.5 °C
